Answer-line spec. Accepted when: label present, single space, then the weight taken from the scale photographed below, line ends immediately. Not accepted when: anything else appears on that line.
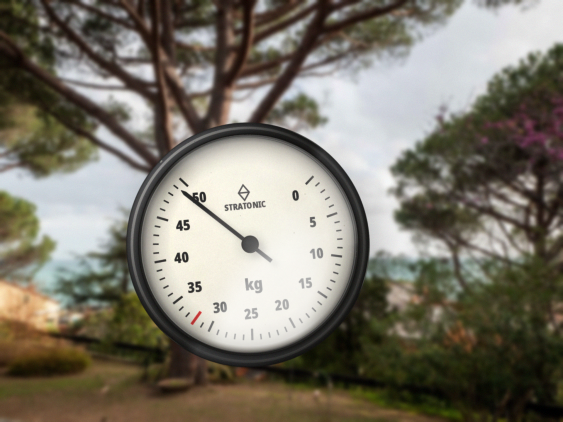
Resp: 49 kg
